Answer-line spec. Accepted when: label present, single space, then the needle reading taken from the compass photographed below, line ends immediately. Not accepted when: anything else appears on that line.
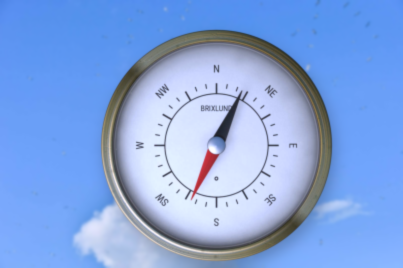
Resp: 205 °
